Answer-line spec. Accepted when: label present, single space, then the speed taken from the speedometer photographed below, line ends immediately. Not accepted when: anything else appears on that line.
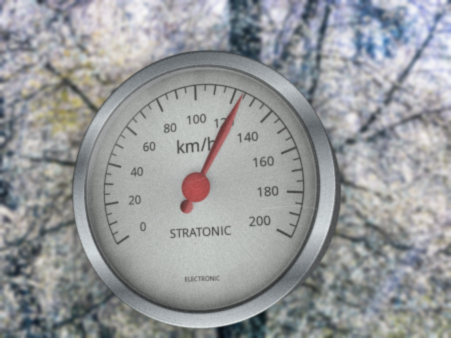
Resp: 125 km/h
